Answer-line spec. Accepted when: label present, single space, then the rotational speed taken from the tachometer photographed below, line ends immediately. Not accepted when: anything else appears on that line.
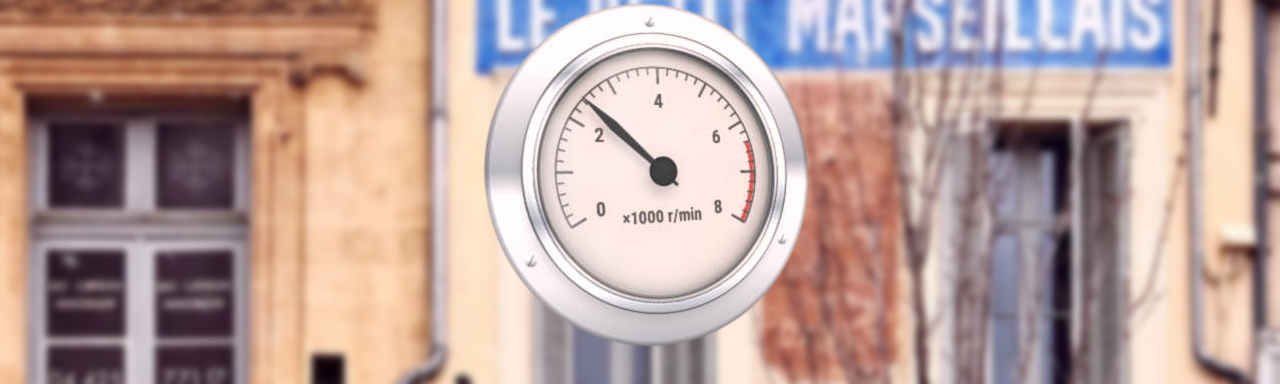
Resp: 2400 rpm
